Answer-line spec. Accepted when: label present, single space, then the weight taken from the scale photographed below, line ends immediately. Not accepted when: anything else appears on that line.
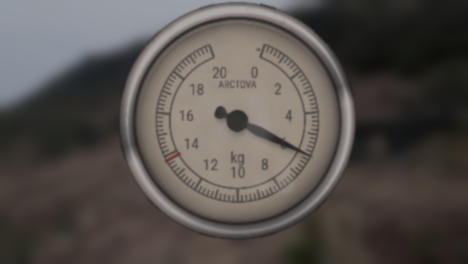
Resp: 6 kg
